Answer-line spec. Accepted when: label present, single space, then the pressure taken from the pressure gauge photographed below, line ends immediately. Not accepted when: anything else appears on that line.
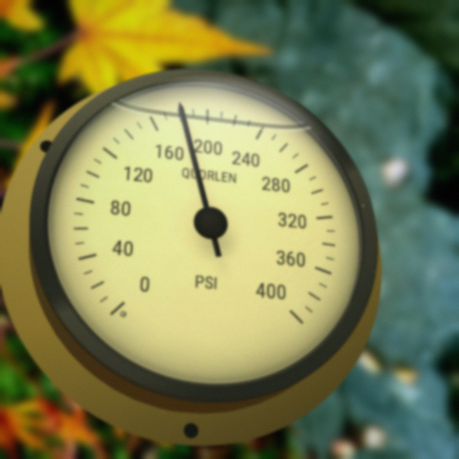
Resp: 180 psi
